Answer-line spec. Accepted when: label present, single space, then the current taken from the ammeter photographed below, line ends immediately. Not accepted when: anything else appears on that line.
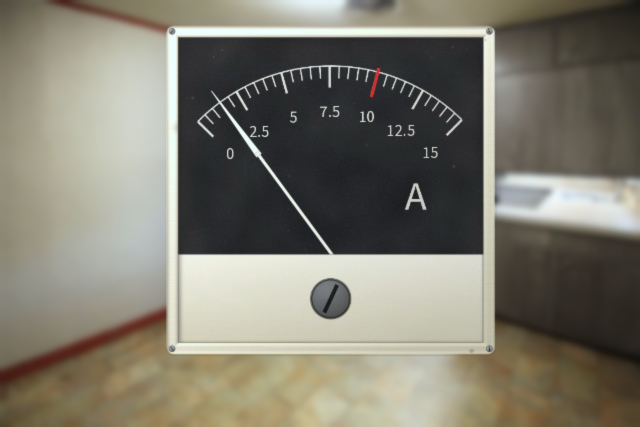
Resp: 1.5 A
